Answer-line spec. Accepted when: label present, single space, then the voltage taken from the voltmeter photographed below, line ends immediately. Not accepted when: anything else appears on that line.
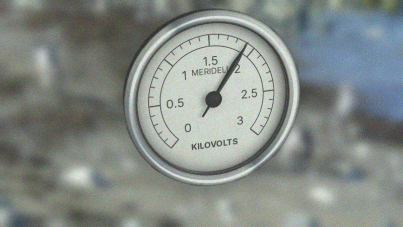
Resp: 1.9 kV
